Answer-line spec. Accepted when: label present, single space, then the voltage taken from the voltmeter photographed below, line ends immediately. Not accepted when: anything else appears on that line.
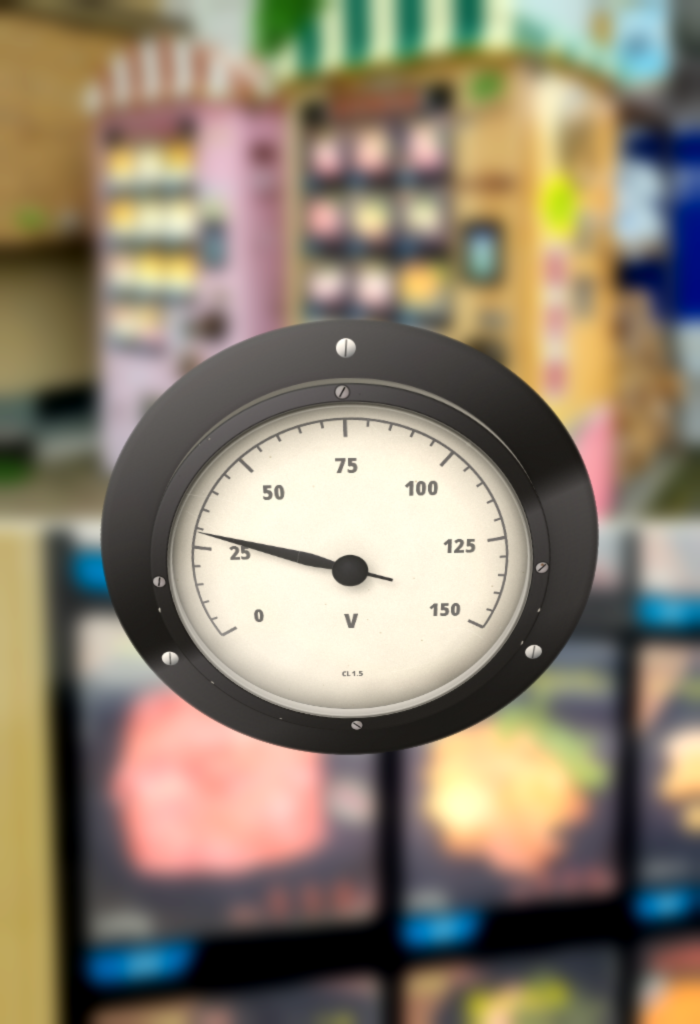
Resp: 30 V
